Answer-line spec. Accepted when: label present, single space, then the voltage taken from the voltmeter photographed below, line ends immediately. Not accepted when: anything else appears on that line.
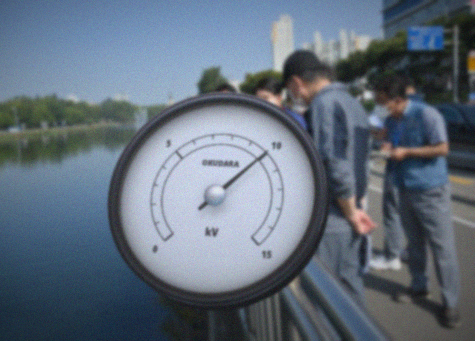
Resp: 10 kV
